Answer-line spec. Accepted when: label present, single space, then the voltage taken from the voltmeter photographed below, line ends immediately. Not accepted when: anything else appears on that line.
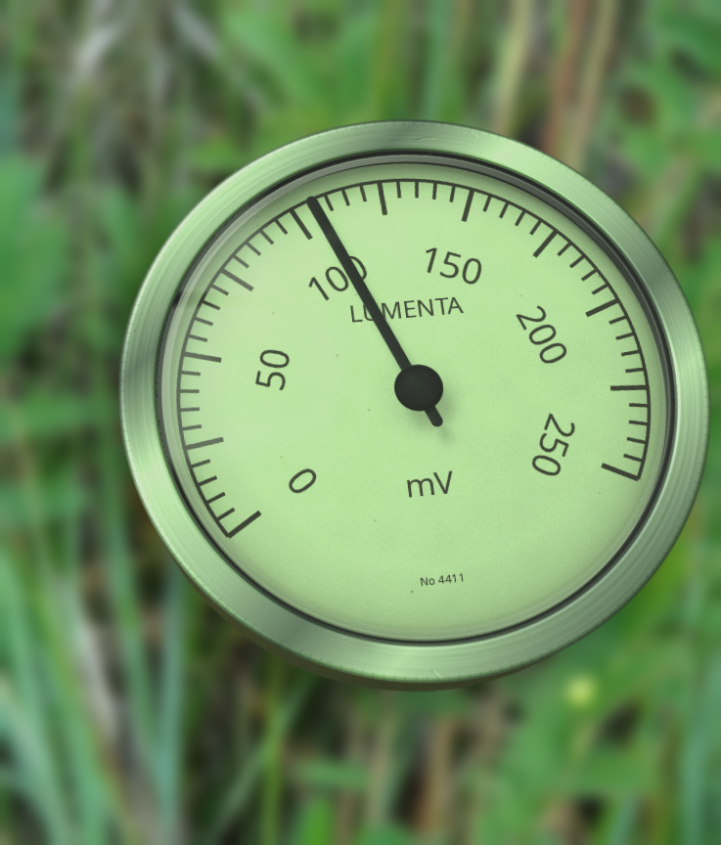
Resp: 105 mV
